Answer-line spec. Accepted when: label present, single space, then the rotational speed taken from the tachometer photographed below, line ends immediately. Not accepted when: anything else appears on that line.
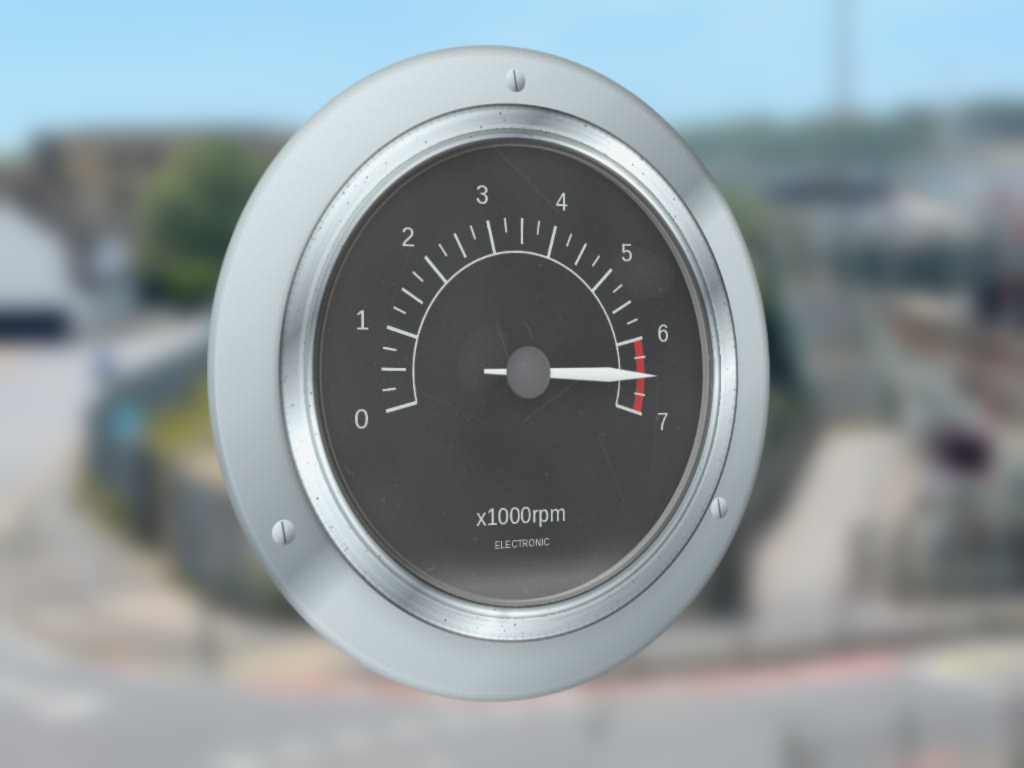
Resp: 6500 rpm
